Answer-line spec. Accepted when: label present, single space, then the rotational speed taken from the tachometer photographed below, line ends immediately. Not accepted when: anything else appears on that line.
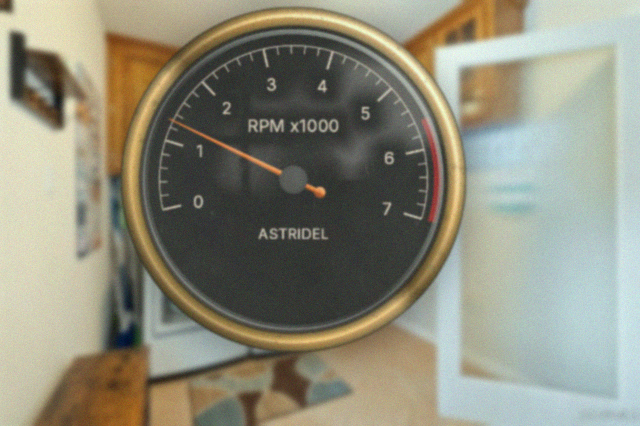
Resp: 1300 rpm
